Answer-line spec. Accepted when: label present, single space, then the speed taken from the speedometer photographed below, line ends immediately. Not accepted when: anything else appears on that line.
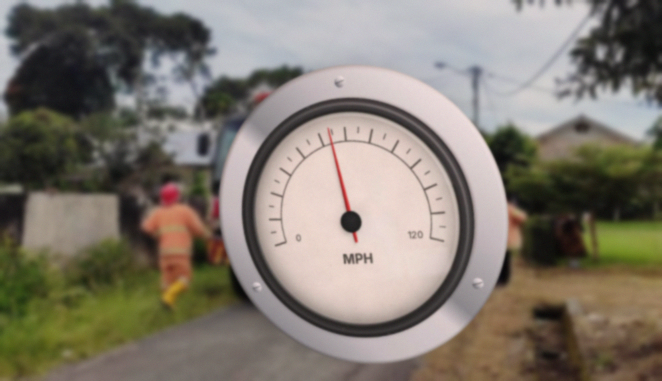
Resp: 55 mph
